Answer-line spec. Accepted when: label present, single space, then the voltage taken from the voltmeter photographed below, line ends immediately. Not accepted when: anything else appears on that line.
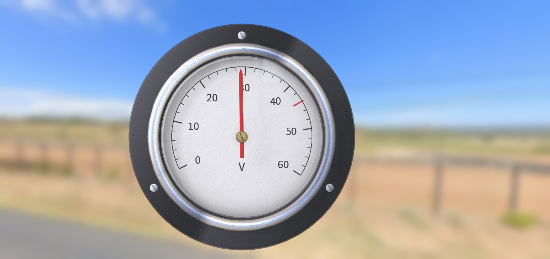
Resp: 29 V
